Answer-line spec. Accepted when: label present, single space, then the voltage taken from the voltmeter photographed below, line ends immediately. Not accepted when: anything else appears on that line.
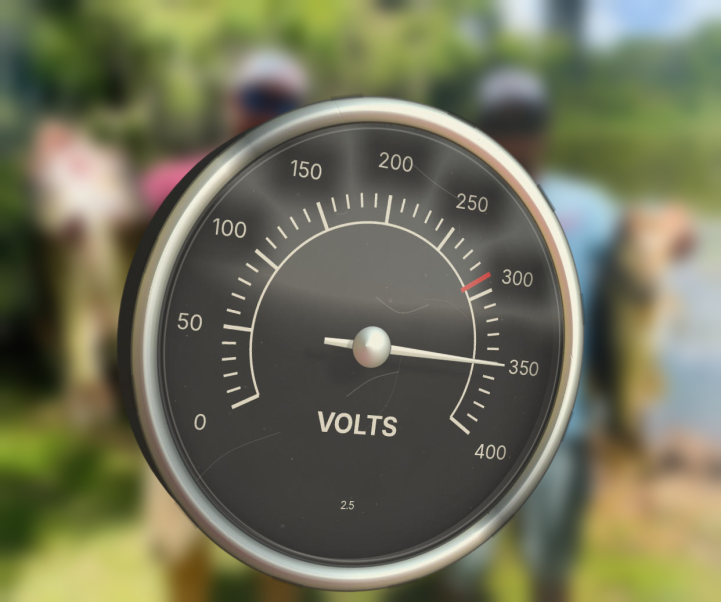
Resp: 350 V
